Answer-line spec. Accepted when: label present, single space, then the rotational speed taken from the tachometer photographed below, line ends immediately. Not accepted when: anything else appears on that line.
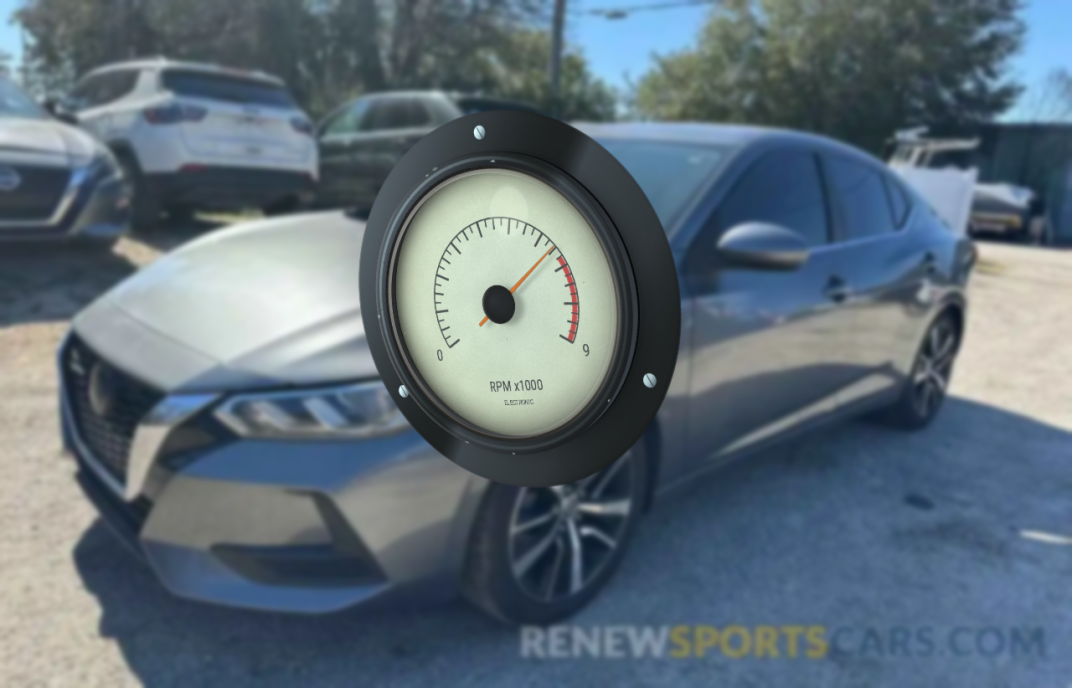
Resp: 6500 rpm
